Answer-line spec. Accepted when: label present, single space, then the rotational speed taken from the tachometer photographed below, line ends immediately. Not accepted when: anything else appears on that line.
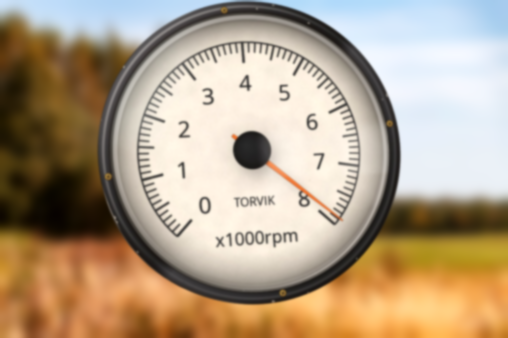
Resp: 7900 rpm
